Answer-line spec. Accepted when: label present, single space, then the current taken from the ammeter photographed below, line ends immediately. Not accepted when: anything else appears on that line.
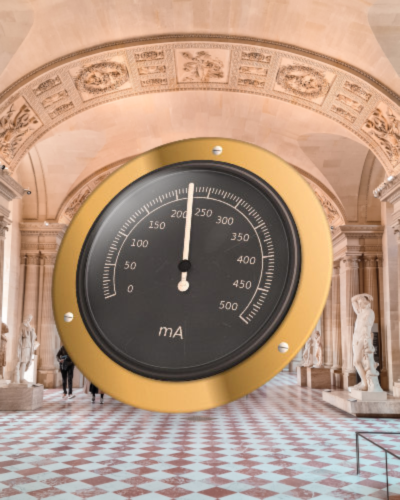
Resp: 225 mA
